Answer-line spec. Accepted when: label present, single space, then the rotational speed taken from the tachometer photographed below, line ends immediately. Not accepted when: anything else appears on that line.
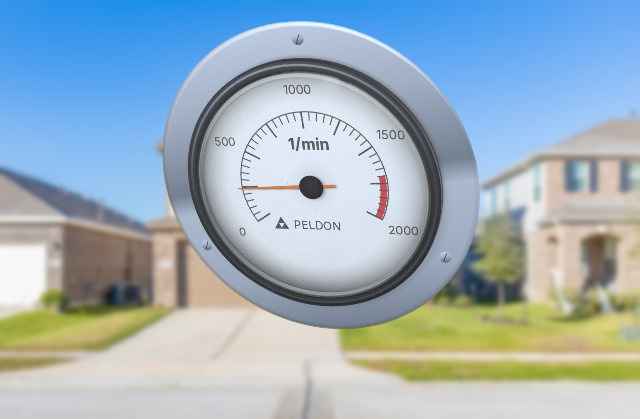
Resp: 250 rpm
